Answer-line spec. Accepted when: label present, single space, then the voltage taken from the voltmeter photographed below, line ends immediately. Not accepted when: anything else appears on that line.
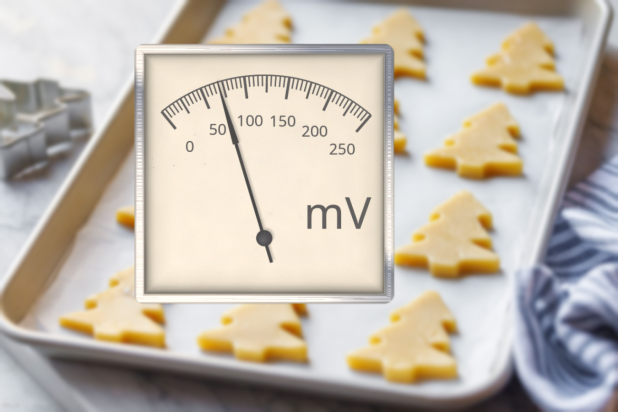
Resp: 70 mV
